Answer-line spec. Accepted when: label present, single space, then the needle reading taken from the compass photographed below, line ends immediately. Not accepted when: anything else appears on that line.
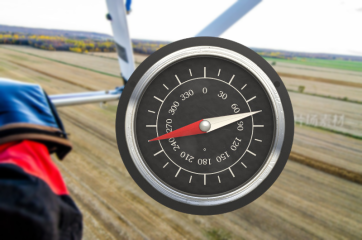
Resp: 255 °
